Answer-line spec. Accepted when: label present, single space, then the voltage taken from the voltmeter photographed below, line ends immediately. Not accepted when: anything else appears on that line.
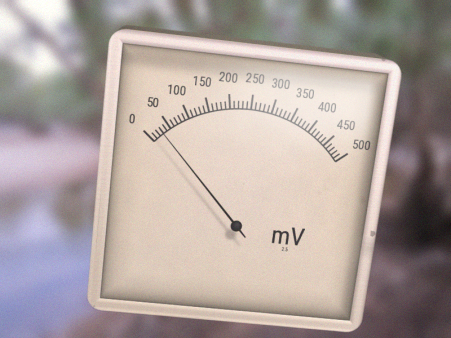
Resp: 30 mV
